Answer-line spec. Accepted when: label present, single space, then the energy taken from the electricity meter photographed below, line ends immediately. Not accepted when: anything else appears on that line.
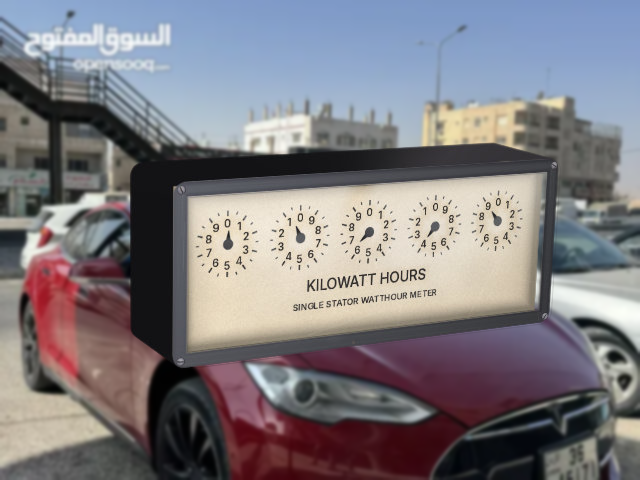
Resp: 639 kWh
